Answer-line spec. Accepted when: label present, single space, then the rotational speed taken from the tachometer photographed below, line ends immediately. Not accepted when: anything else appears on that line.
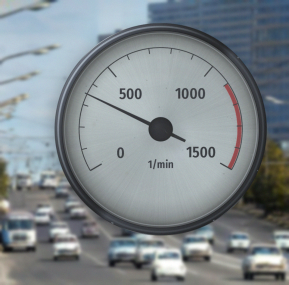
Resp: 350 rpm
